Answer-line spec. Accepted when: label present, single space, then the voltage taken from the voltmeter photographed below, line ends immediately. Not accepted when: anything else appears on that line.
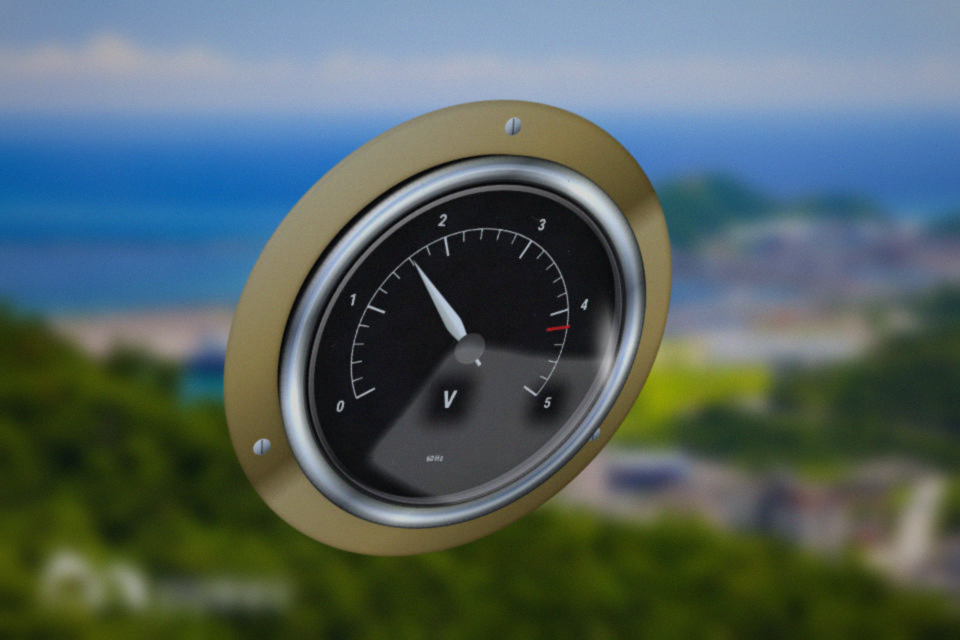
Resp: 1.6 V
